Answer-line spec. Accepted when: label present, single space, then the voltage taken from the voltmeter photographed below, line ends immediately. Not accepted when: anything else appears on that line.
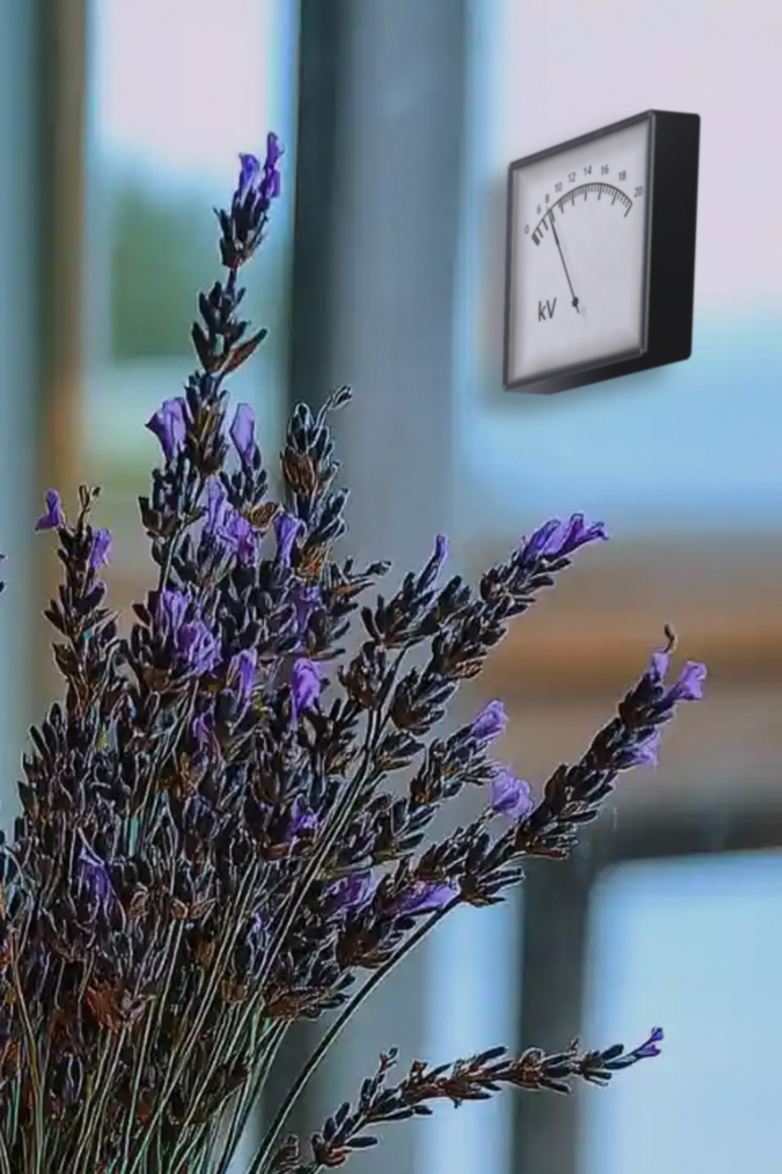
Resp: 8 kV
